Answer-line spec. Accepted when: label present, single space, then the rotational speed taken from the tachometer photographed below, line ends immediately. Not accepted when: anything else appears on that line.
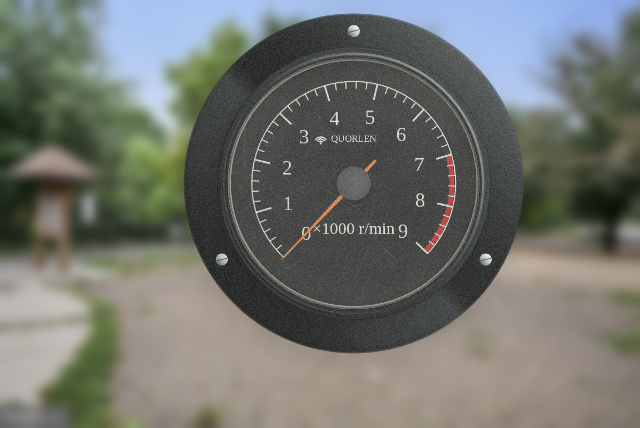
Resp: 0 rpm
